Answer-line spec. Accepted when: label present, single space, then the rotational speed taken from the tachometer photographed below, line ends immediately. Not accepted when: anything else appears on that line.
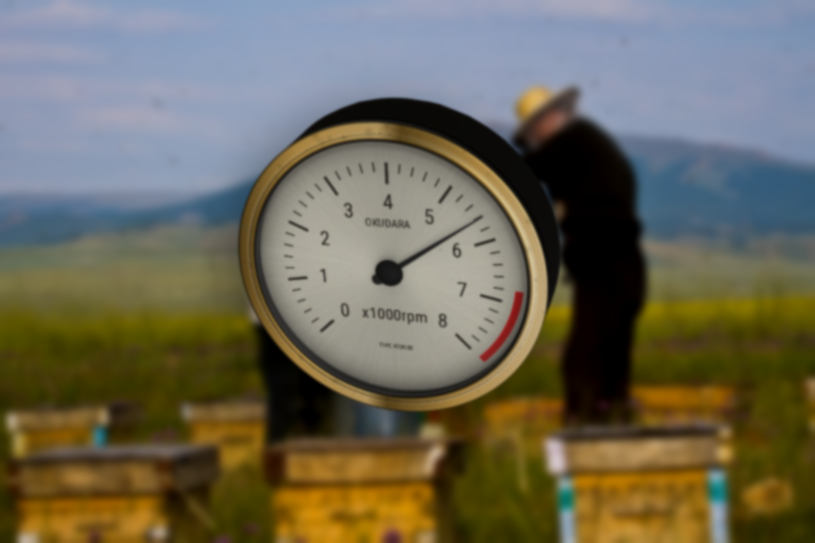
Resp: 5600 rpm
